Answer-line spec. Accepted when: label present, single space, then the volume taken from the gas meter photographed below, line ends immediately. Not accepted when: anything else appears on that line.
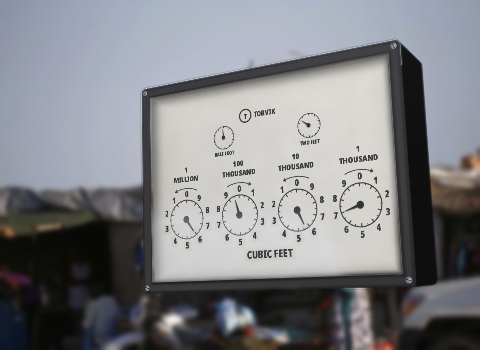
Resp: 595700 ft³
